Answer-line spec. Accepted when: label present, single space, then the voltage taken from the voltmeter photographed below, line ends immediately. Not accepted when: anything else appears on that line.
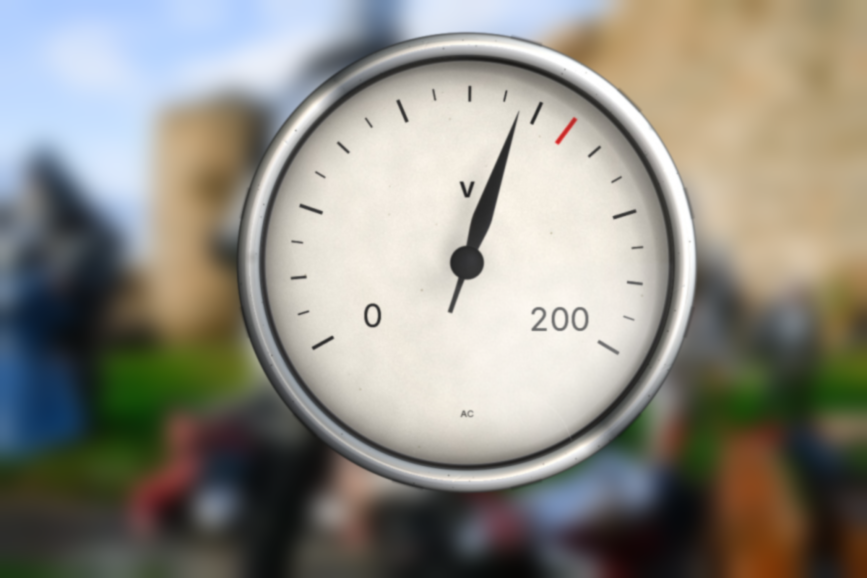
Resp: 115 V
